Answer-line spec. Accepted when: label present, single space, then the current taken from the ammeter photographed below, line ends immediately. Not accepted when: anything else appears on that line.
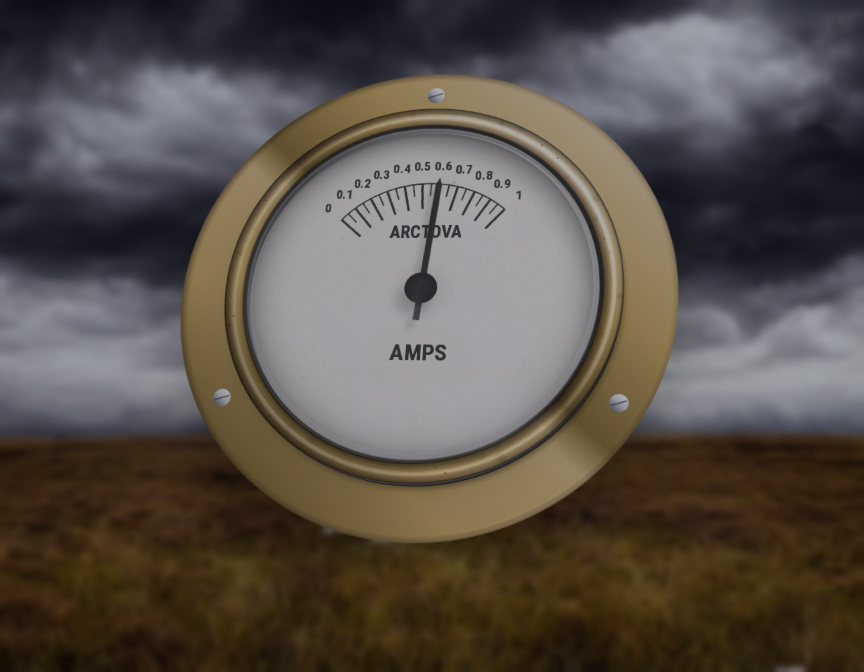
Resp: 0.6 A
